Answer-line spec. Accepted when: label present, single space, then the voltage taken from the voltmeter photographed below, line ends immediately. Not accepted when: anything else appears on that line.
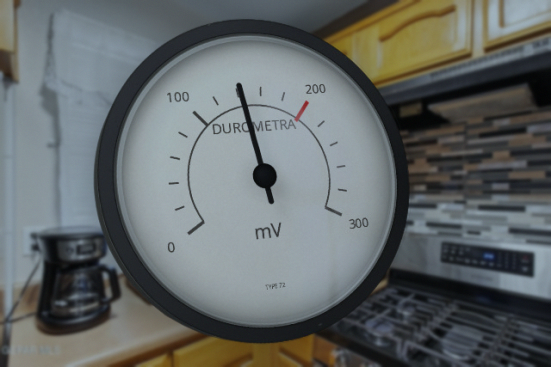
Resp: 140 mV
